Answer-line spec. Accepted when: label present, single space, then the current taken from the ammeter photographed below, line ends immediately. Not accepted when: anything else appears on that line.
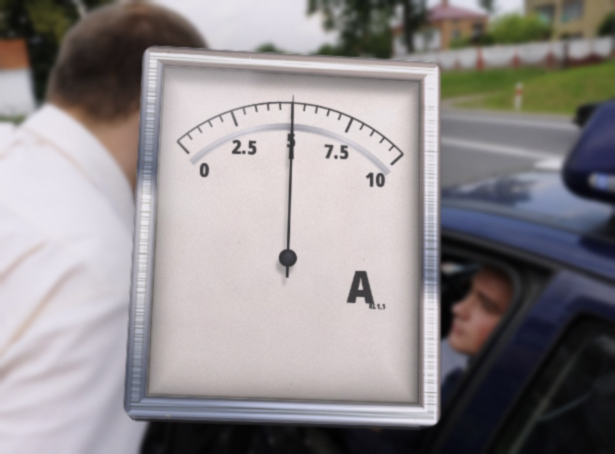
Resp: 5 A
